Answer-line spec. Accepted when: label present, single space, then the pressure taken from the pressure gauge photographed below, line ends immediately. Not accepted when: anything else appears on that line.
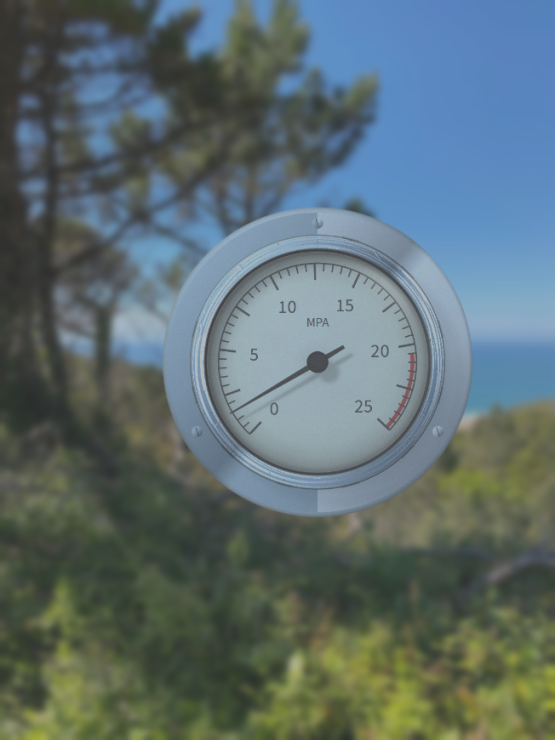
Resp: 1.5 MPa
